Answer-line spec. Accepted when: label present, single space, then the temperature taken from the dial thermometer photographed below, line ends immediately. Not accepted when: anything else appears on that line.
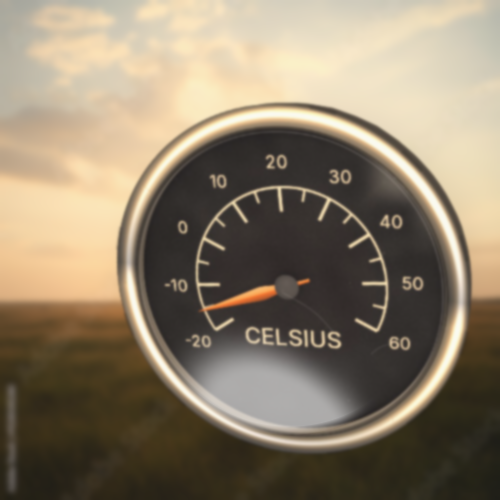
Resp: -15 °C
